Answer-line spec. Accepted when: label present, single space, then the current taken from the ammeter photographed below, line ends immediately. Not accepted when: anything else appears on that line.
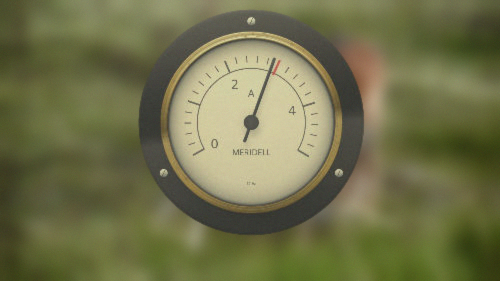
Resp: 2.9 A
